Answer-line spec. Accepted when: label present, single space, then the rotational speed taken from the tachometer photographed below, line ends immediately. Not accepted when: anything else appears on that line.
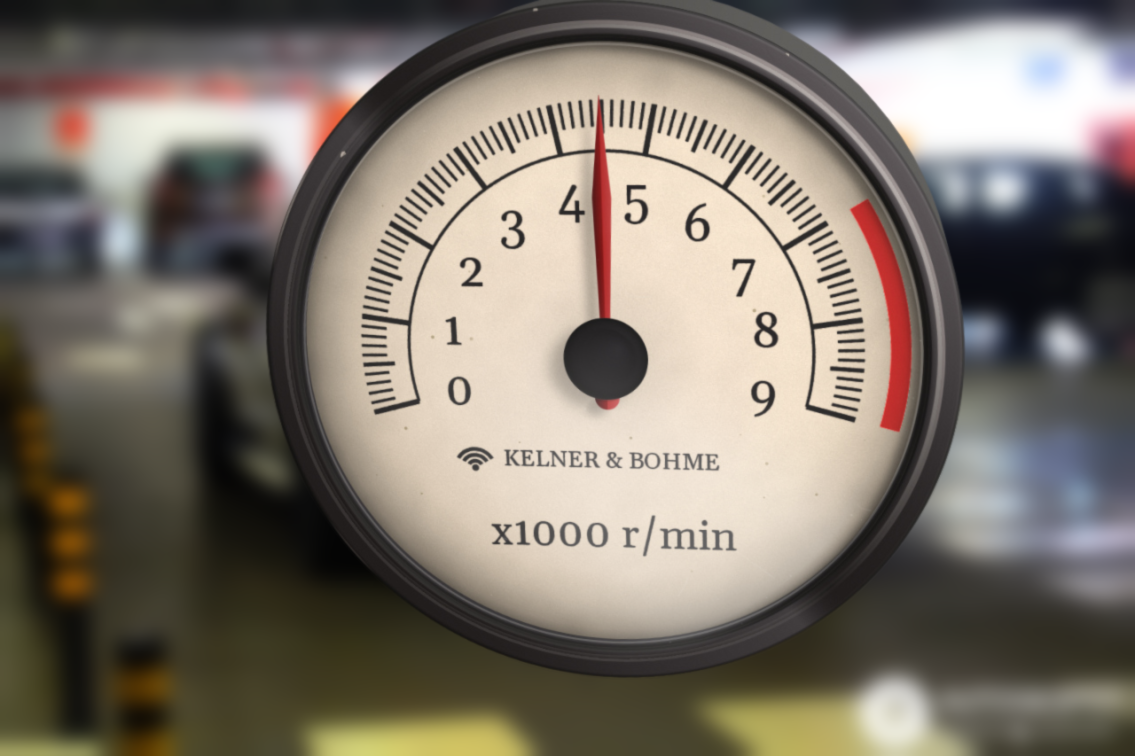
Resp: 4500 rpm
